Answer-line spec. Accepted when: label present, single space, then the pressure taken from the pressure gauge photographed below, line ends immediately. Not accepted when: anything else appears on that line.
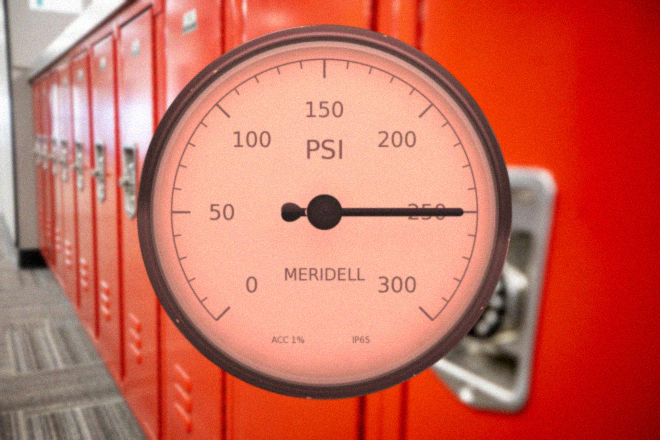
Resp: 250 psi
